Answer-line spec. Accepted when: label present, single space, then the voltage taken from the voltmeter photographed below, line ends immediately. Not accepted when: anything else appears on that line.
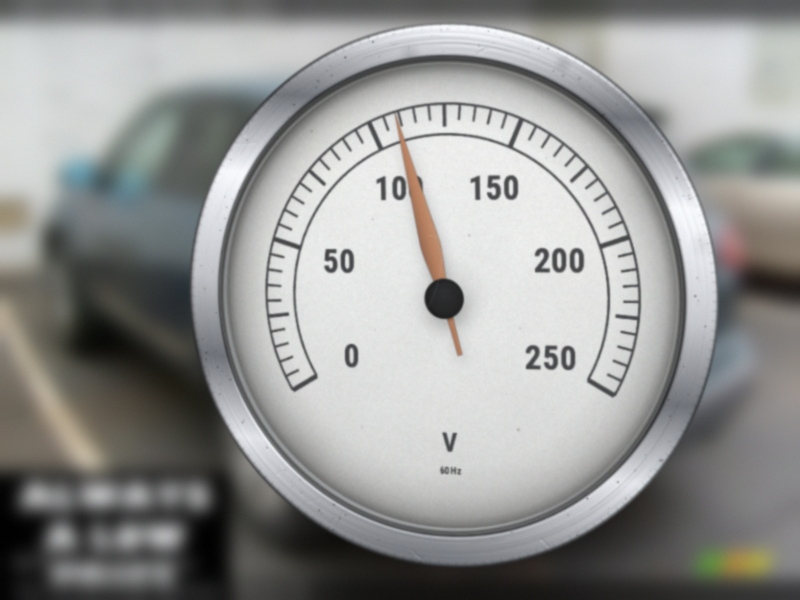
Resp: 110 V
